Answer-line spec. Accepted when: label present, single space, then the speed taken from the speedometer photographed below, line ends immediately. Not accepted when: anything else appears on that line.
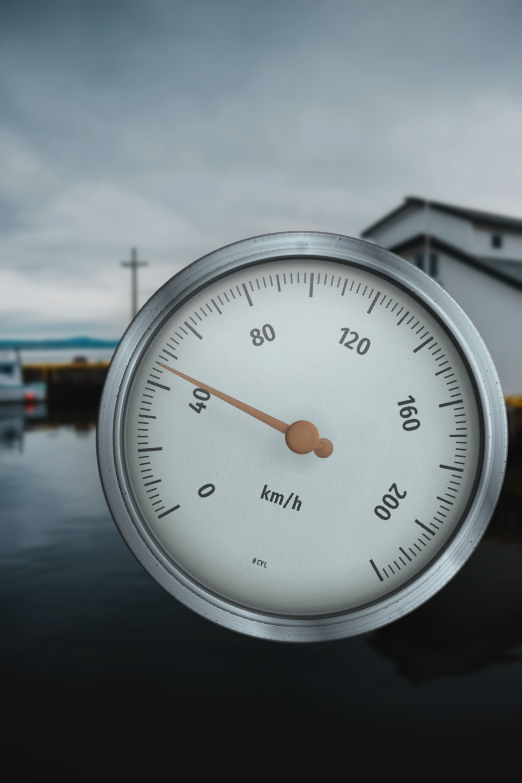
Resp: 46 km/h
